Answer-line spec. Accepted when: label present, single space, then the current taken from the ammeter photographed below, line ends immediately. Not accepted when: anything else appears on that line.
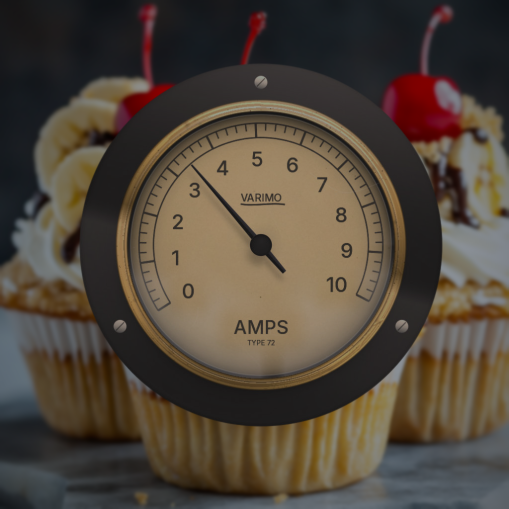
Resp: 3.4 A
